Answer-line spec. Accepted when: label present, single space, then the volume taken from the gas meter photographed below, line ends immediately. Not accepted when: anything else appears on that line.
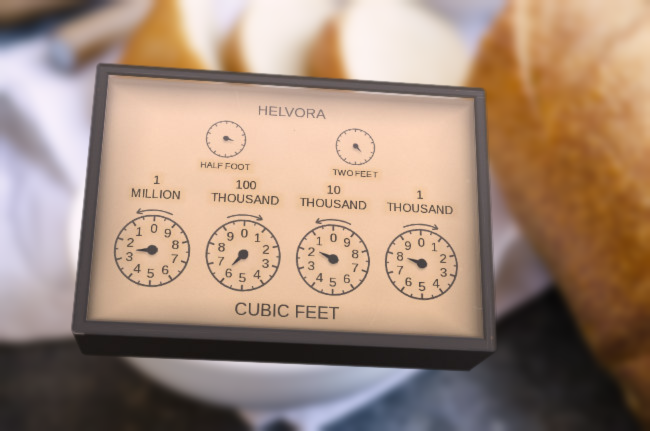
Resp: 261800 ft³
